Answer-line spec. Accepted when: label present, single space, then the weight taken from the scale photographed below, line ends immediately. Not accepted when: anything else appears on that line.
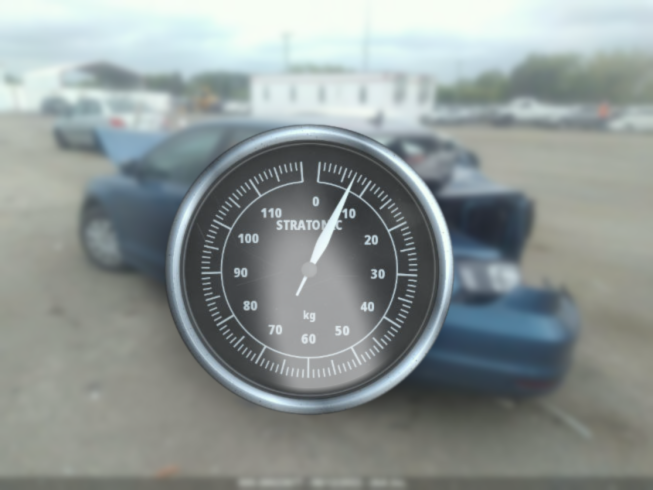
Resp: 7 kg
